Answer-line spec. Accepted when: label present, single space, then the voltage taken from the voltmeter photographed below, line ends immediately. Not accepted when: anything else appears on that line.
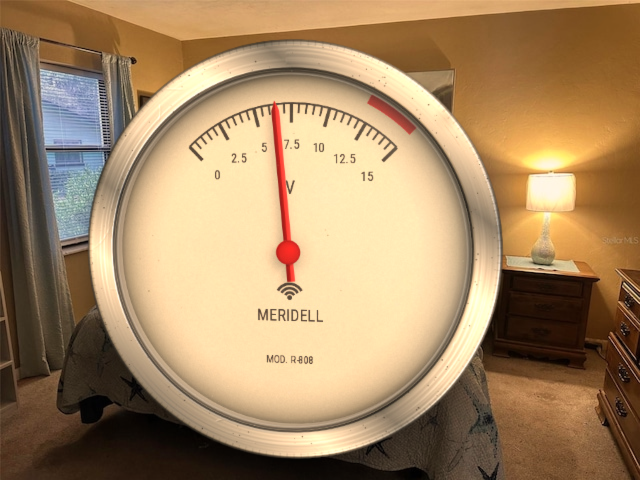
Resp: 6.5 V
